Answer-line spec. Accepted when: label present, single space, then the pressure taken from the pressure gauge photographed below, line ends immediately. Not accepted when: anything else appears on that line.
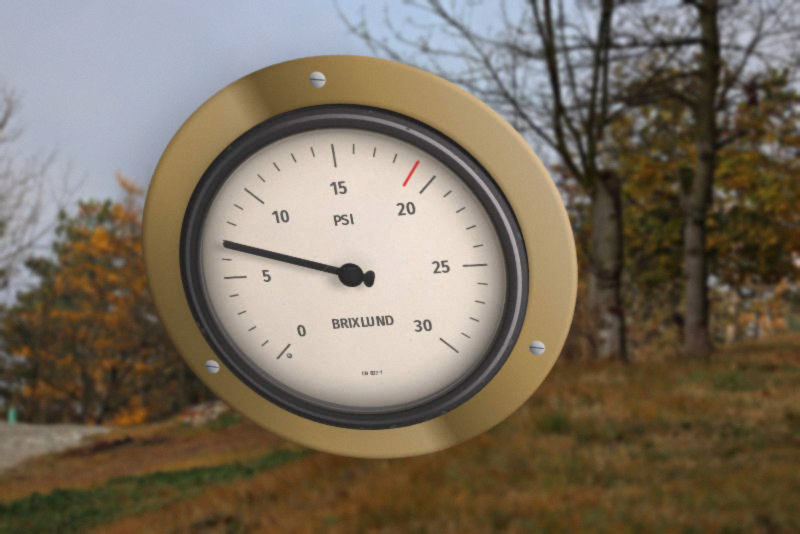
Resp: 7 psi
